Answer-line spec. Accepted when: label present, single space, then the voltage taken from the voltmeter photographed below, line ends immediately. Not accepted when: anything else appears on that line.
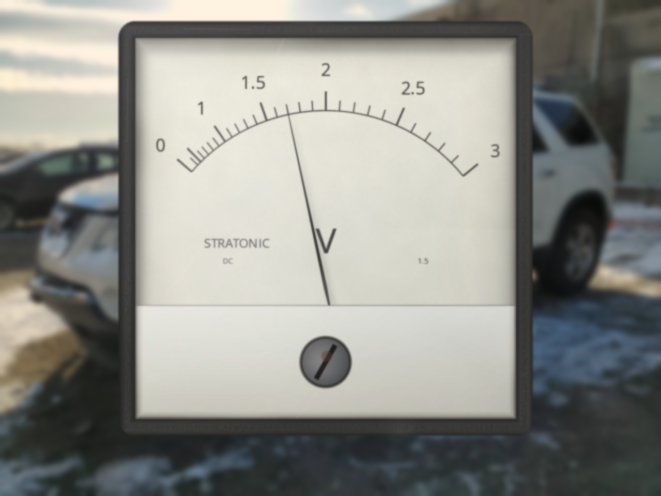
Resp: 1.7 V
